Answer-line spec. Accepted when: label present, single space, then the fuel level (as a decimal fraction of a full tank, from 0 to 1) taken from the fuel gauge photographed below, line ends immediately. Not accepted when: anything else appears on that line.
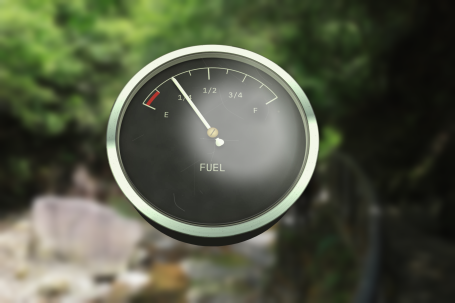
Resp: 0.25
